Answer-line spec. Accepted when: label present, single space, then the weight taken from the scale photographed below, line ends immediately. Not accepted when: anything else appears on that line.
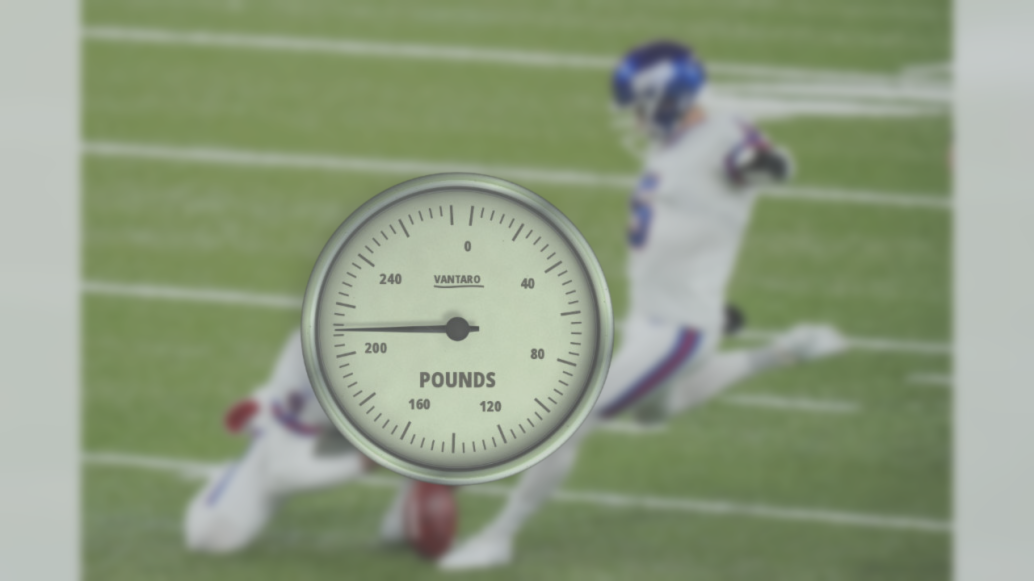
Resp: 210 lb
